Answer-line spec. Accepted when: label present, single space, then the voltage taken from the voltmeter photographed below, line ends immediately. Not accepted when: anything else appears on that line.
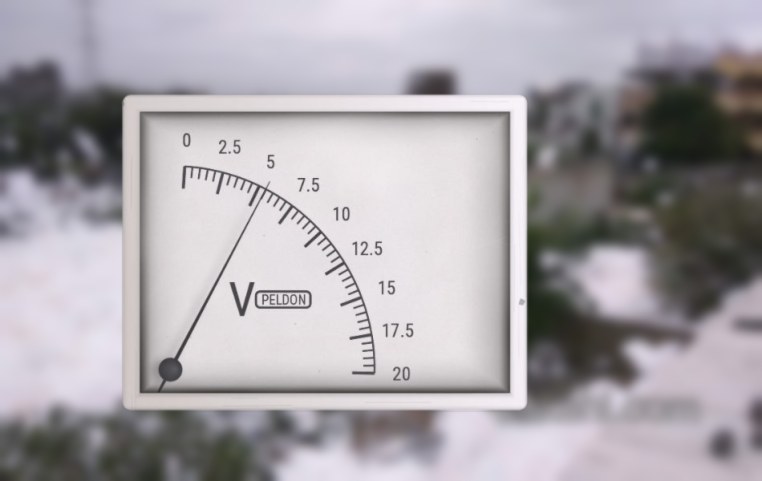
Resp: 5.5 V
